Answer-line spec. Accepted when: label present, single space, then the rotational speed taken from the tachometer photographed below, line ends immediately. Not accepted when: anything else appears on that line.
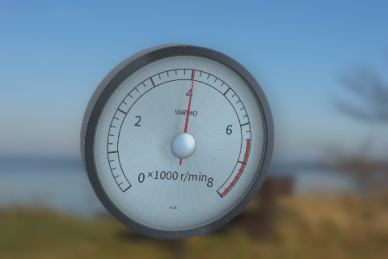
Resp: 4000 rpm
